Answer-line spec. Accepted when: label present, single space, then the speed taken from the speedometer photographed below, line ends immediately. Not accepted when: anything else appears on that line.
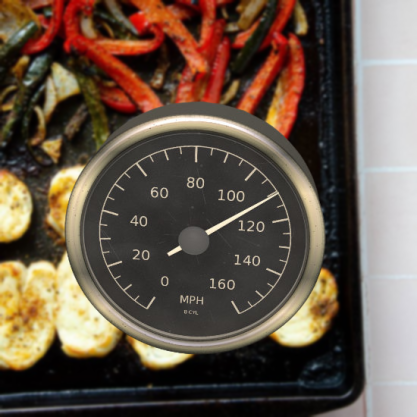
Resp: 110 mph
